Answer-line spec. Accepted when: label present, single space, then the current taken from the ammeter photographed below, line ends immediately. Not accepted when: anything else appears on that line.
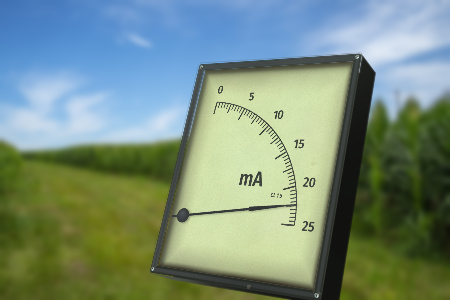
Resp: 22.5 mA
